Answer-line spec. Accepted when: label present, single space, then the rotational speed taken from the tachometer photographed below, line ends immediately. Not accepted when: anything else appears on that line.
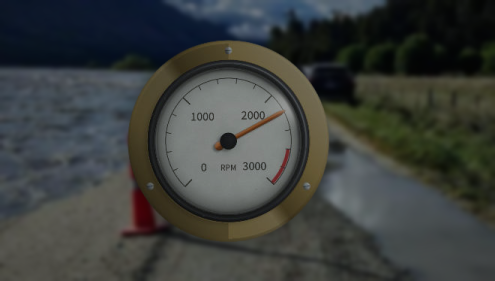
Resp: 2200 rpm
